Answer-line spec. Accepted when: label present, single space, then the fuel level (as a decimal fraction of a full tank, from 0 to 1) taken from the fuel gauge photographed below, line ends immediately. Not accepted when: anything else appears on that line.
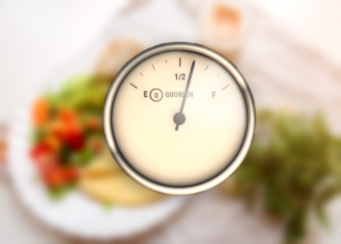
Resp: 0.625
